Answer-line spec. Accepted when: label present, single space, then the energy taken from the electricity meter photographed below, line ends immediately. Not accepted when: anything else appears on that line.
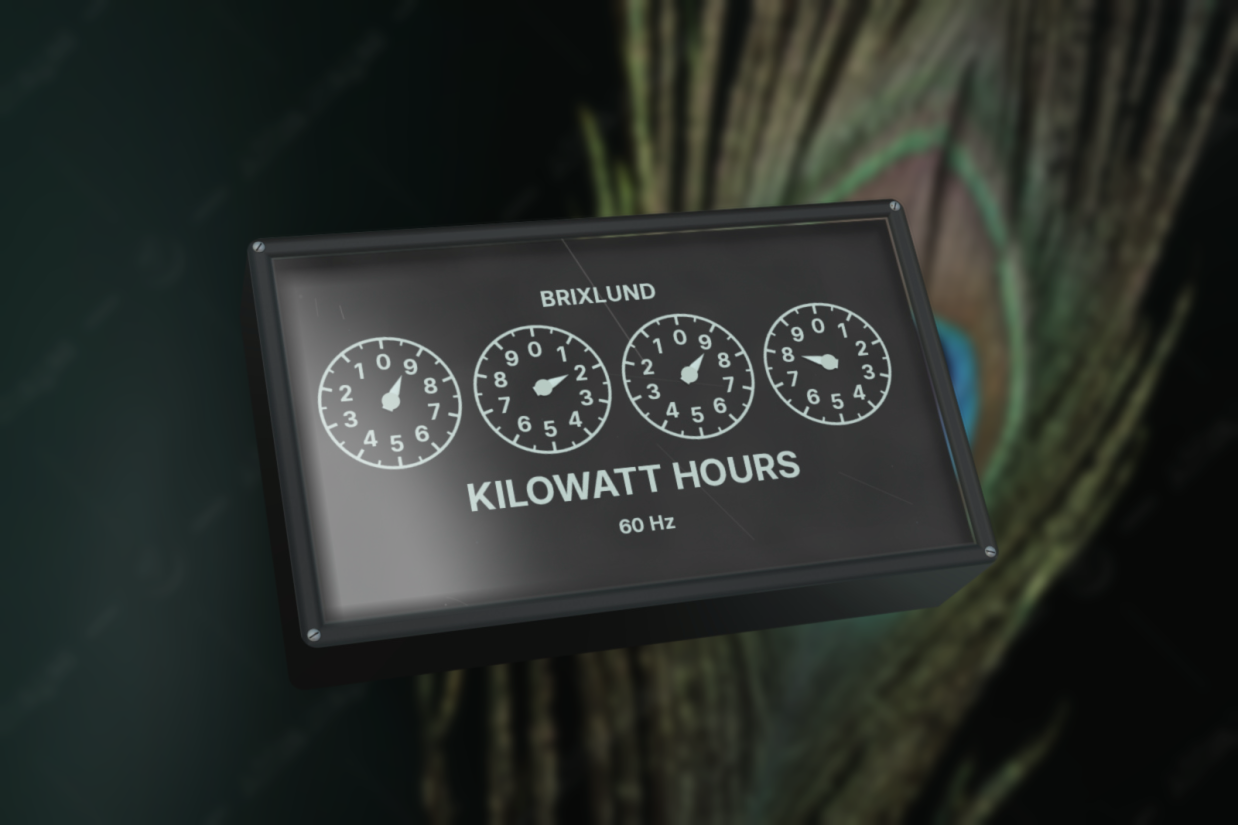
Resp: 9188 kWh
